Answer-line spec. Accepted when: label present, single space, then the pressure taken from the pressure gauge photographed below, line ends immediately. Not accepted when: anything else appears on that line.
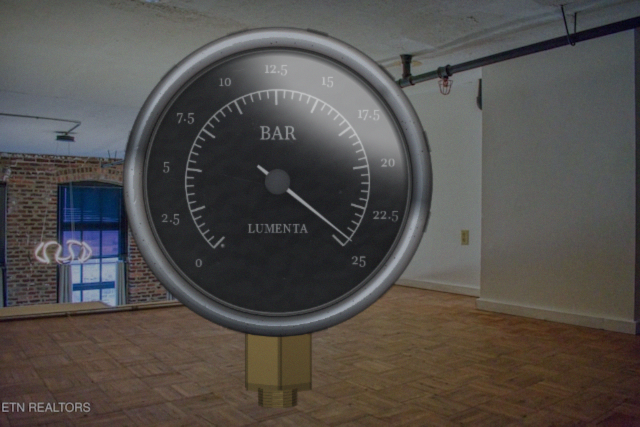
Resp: 24.5 bar
